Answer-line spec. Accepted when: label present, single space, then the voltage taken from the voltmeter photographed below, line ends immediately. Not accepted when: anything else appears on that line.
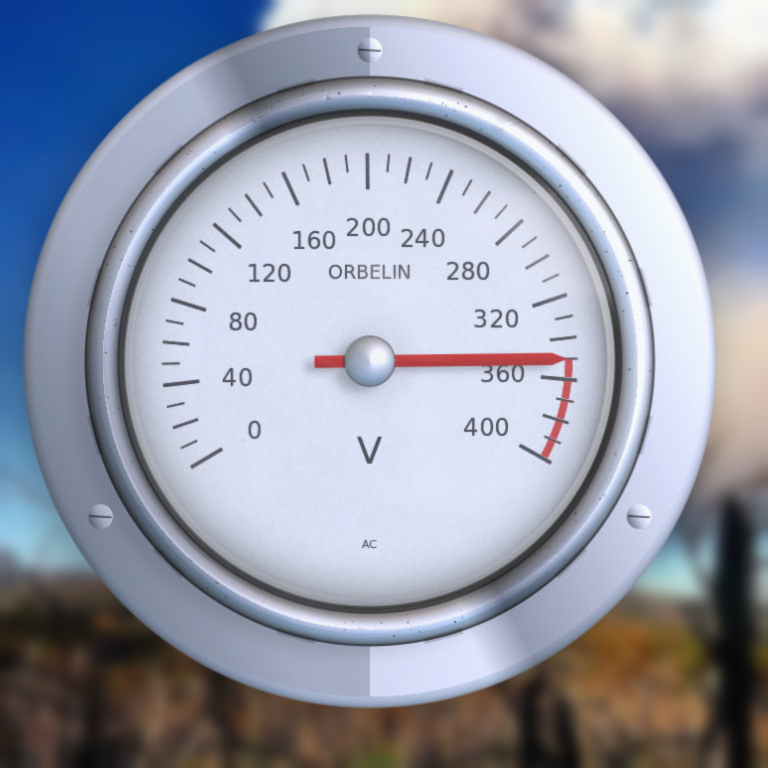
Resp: 350 V
